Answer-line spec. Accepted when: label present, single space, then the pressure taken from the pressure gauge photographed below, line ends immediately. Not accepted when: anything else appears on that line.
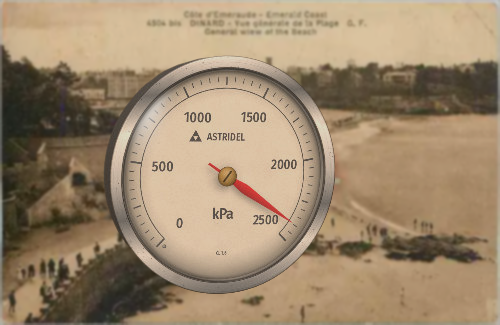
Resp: 2400 kPa
